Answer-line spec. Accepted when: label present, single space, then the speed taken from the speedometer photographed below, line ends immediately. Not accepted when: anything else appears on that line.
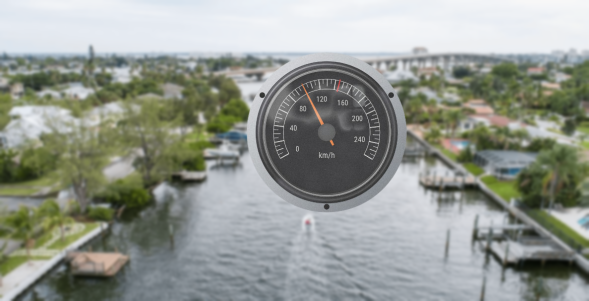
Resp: 100 km/h
